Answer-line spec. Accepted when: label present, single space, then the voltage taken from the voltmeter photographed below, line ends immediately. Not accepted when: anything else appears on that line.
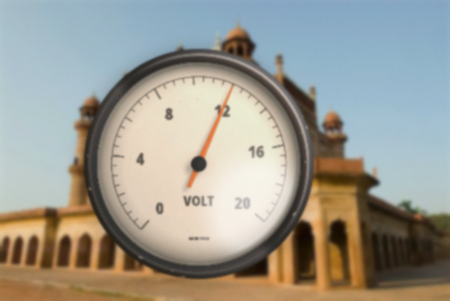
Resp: 12 V
